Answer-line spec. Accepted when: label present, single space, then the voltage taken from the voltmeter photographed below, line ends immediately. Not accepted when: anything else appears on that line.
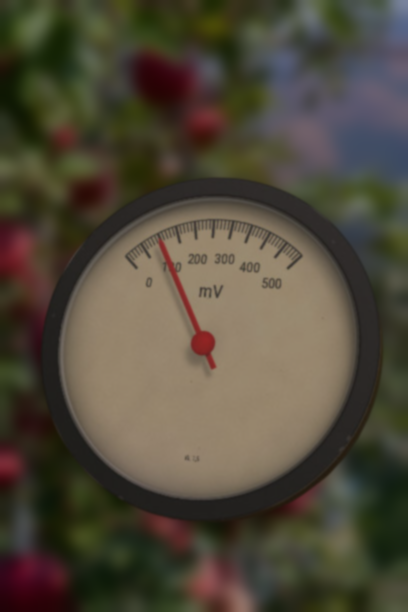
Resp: 100 mV
